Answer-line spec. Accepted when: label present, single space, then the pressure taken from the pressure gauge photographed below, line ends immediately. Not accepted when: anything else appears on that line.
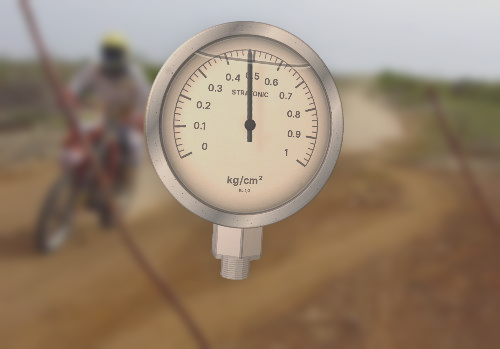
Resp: 0.48 kg/cm²
